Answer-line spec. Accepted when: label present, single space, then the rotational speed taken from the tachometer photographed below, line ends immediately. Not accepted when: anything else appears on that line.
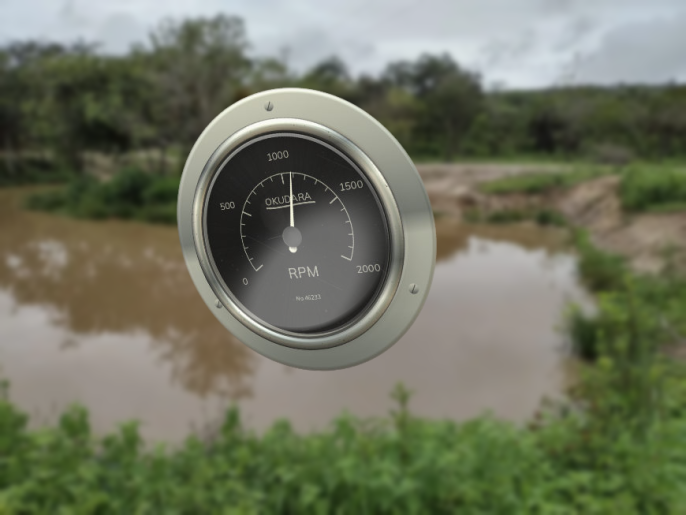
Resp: 1100 rpm
